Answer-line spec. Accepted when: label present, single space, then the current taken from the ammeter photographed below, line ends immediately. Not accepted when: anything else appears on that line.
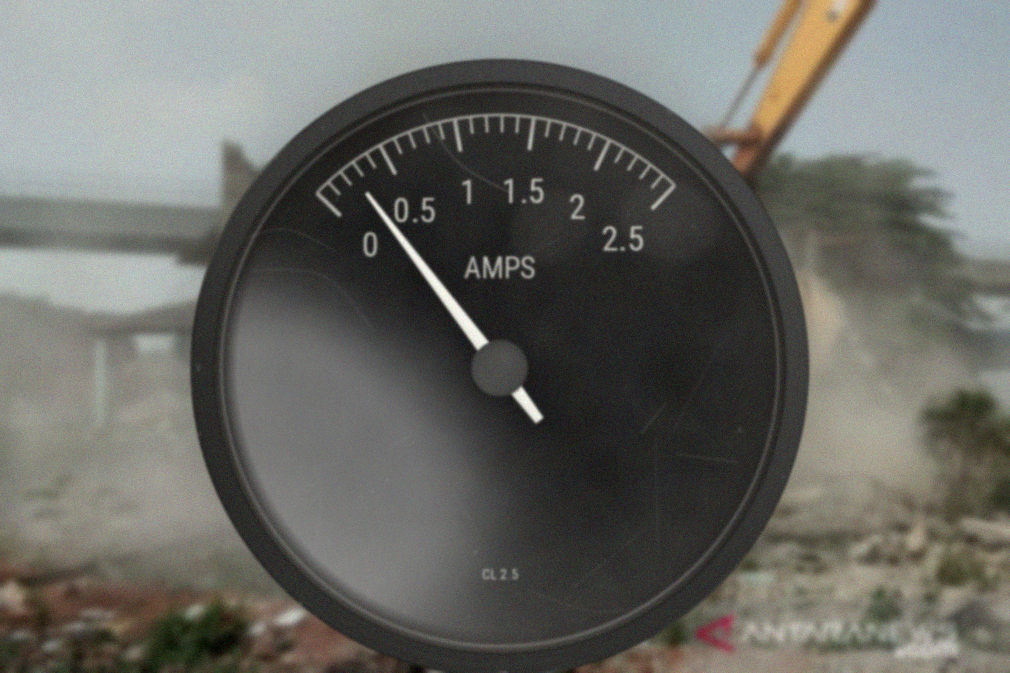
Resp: 0.25 A
